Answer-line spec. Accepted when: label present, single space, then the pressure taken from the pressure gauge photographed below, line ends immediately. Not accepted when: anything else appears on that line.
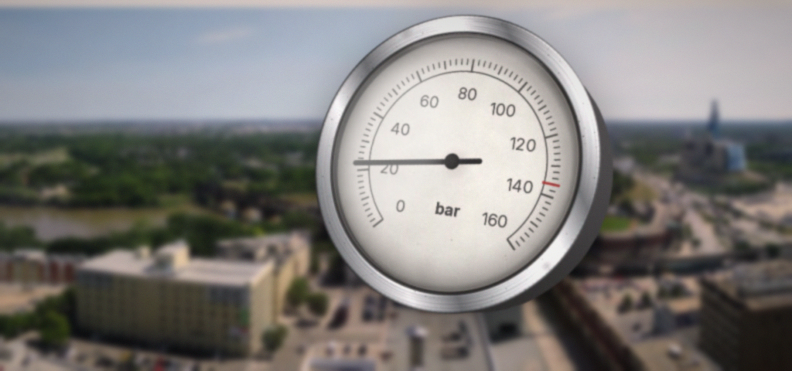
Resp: 22 bar
